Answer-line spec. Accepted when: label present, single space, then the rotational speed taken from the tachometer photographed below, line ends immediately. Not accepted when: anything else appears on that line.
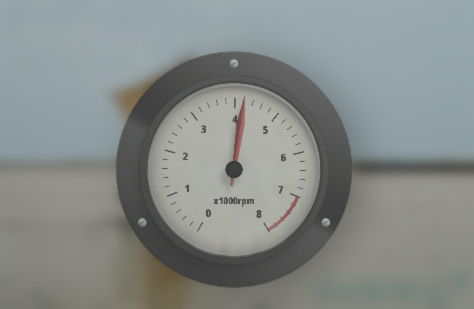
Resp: 4200 rpm
